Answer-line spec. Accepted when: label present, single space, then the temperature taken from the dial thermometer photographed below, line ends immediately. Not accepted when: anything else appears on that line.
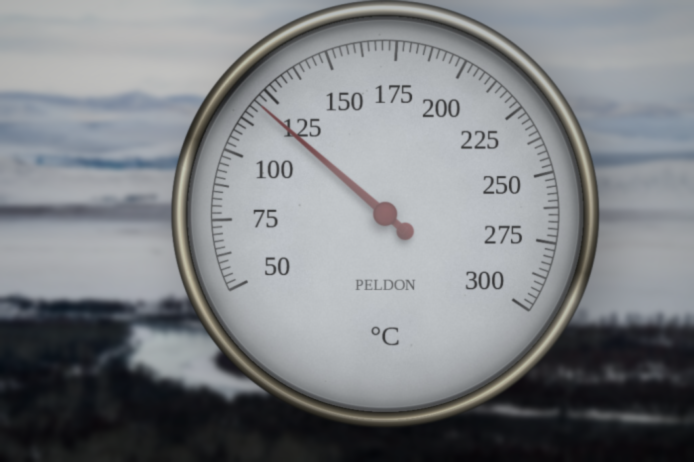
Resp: 120 °C
